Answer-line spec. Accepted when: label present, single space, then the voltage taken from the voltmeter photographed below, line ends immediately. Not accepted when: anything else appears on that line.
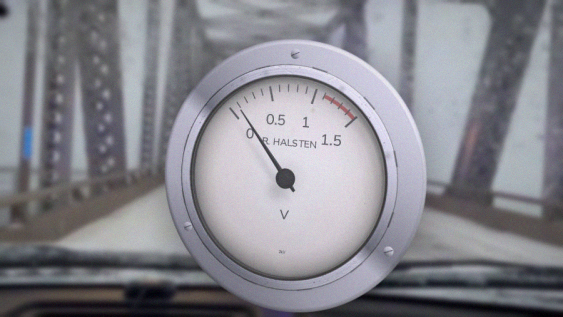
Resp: 0.1 V
